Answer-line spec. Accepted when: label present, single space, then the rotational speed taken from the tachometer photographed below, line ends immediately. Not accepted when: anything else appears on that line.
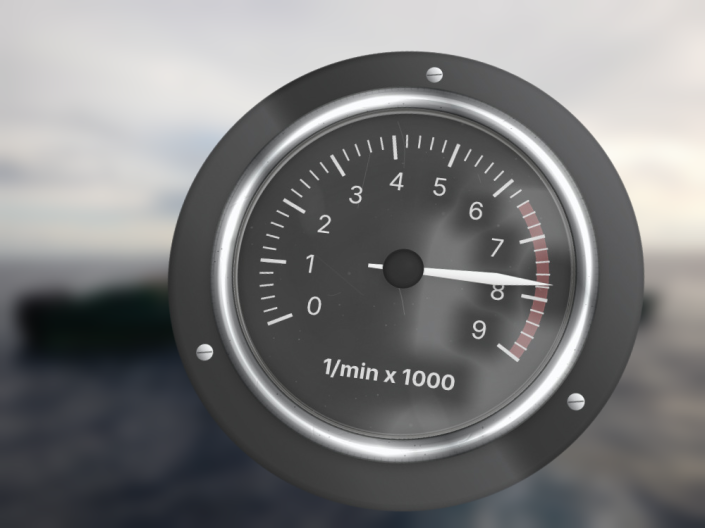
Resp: 7800 rpm
